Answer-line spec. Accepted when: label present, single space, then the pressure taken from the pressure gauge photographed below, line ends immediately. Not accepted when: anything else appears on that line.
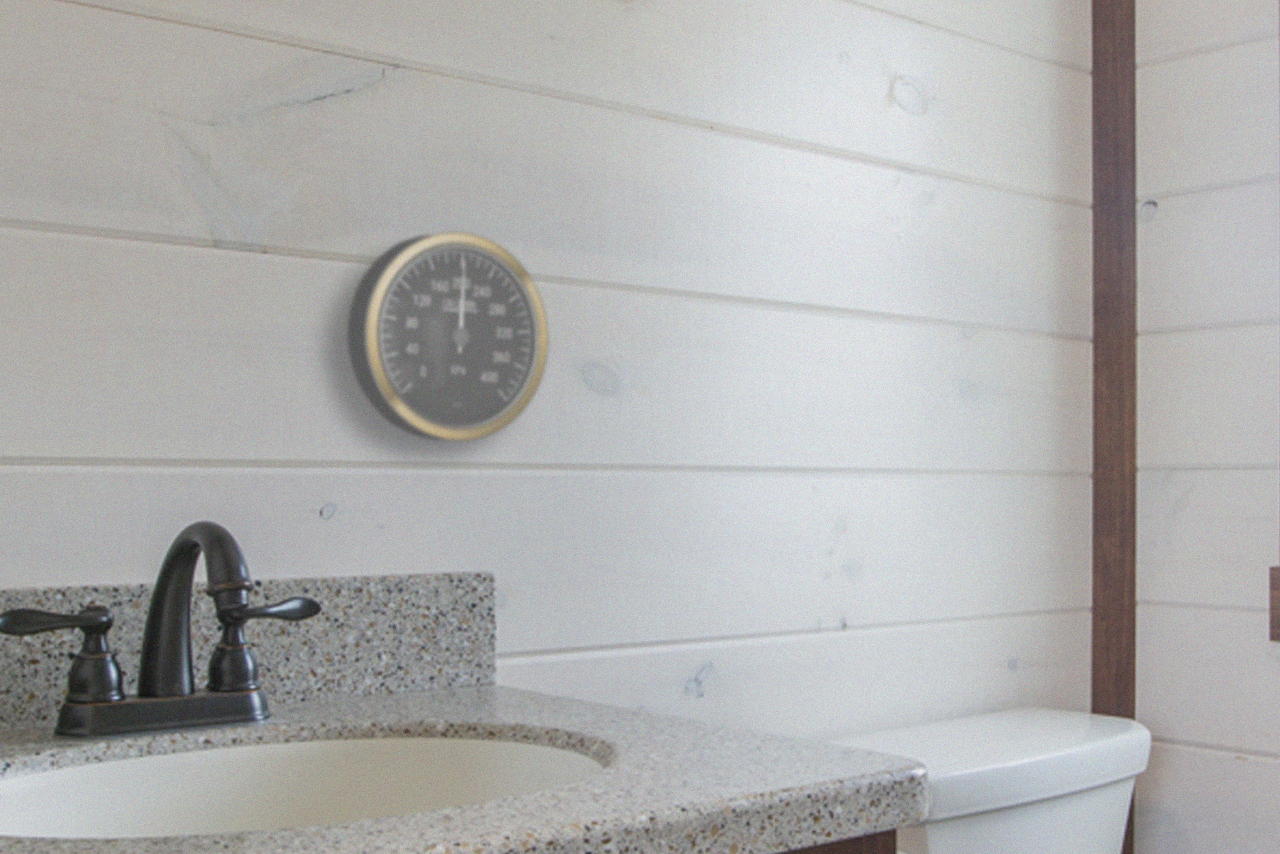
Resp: 200 kPa
